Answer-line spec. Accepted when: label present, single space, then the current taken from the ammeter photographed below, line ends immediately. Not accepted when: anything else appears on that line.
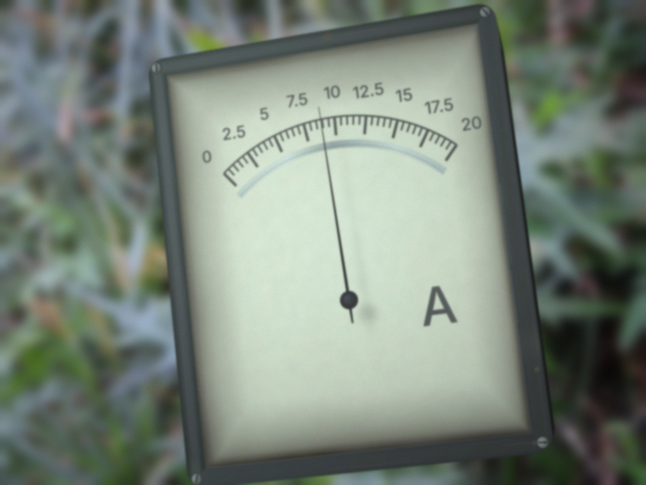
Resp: 9 A
